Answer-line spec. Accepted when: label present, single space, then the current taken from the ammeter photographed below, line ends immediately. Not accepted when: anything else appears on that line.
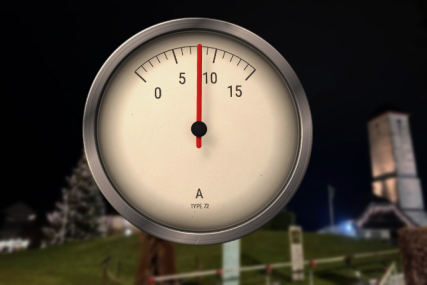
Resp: 8 A
